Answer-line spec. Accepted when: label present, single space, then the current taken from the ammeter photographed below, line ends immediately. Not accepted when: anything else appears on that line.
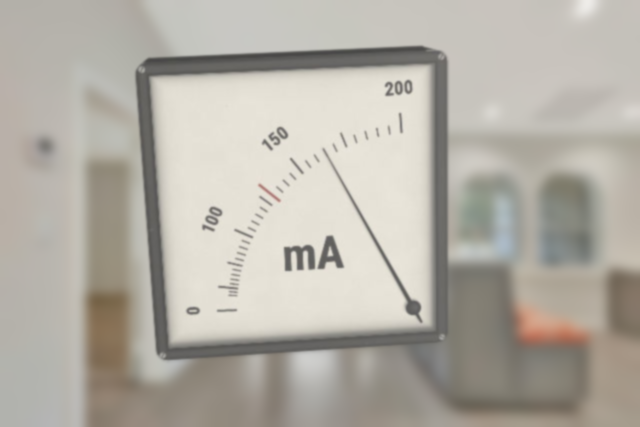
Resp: 165 mA
